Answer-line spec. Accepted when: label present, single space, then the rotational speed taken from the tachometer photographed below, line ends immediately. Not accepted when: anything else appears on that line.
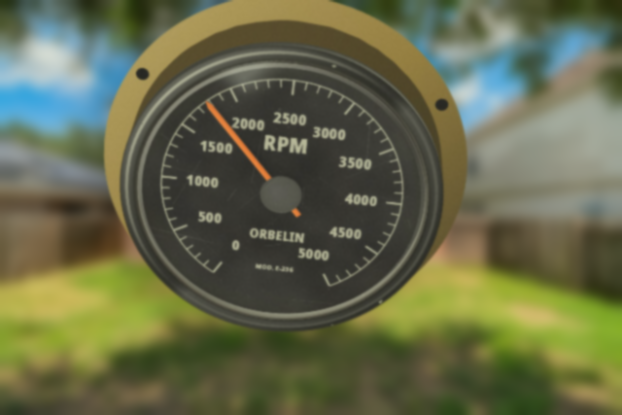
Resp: 1800 rpm
